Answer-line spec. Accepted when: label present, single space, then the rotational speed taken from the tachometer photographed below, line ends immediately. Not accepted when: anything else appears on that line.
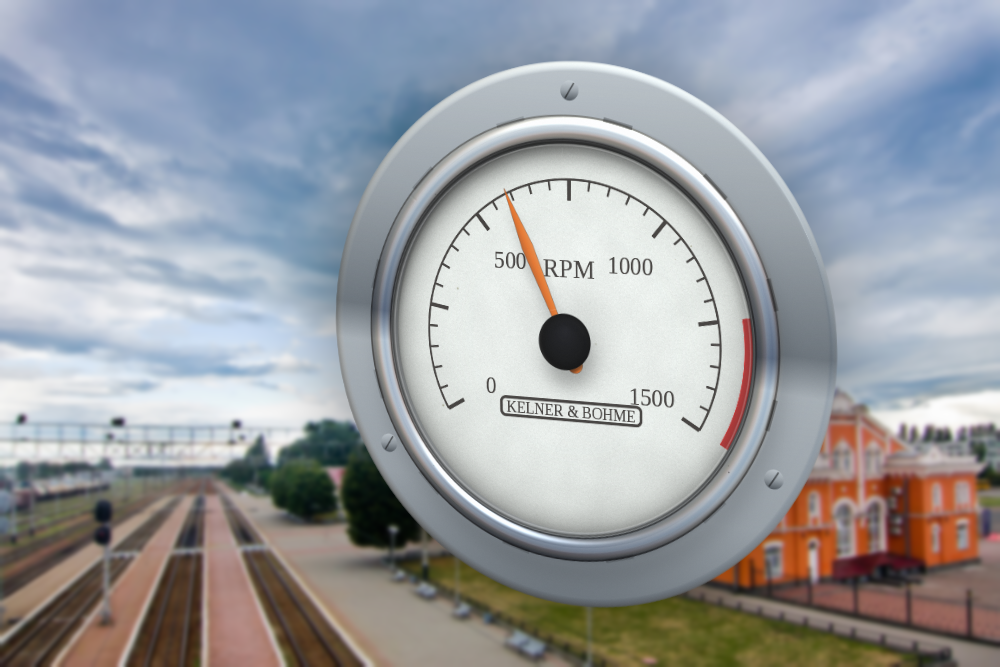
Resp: 600 rpm
